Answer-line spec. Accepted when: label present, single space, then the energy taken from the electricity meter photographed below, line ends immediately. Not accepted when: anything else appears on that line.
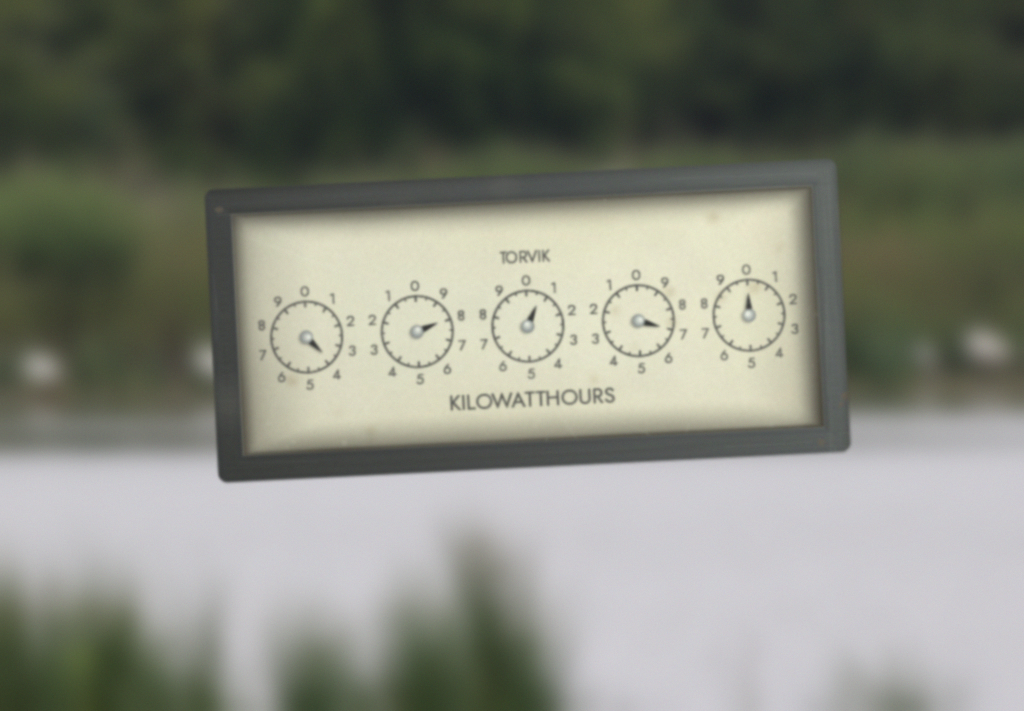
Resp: 38070 kWh
